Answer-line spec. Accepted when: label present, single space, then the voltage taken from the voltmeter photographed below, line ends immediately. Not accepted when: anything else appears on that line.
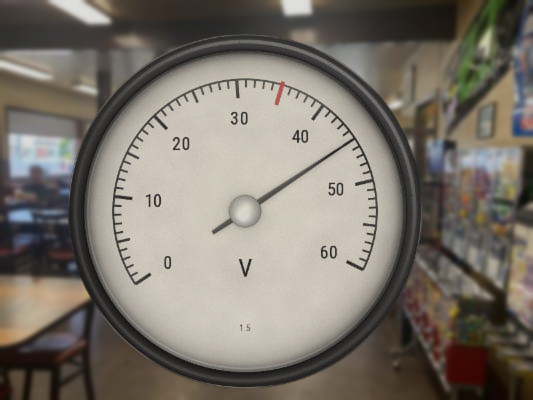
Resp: 45 V
